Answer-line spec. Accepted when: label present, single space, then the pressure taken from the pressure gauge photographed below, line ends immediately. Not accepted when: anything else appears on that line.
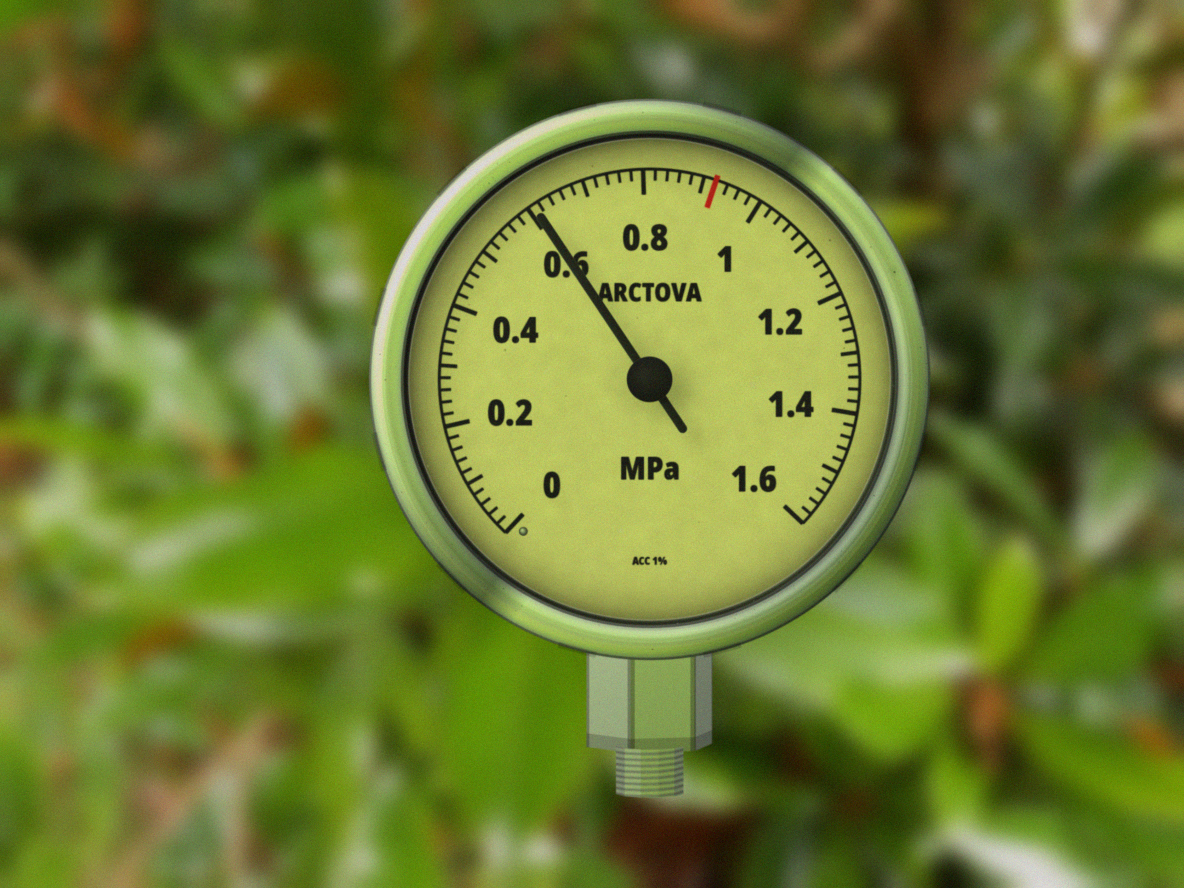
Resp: 0.61 MPa
